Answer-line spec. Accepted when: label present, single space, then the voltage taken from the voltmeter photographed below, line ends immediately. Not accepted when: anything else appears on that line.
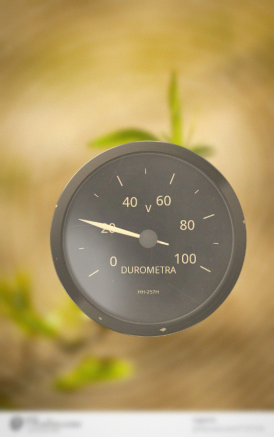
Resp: 20 V
